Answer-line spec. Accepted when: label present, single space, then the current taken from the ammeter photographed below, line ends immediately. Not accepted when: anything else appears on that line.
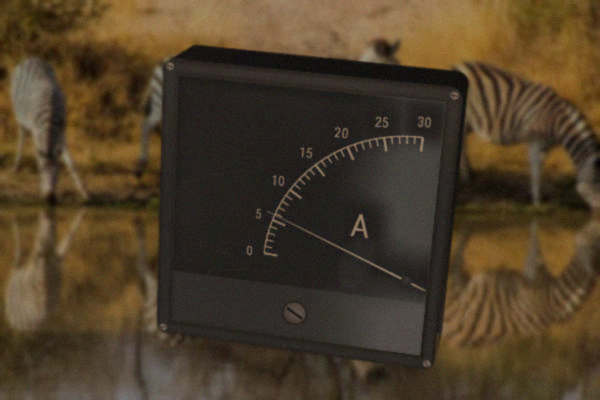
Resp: 6 A
